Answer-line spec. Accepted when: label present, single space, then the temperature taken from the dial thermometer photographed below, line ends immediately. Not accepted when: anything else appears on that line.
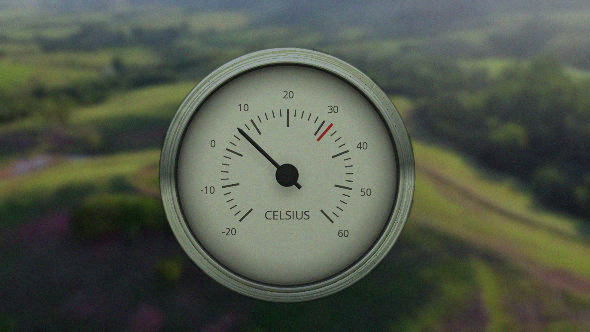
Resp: 6 °C
